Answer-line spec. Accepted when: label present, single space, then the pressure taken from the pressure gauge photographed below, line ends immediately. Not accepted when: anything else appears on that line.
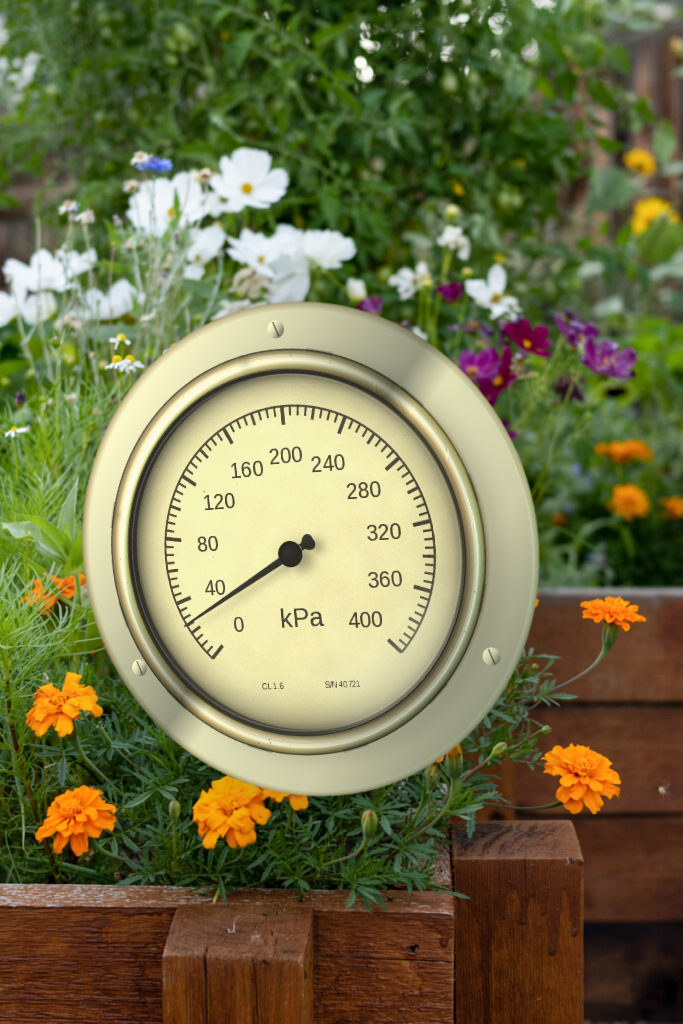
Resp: 25 kPa
